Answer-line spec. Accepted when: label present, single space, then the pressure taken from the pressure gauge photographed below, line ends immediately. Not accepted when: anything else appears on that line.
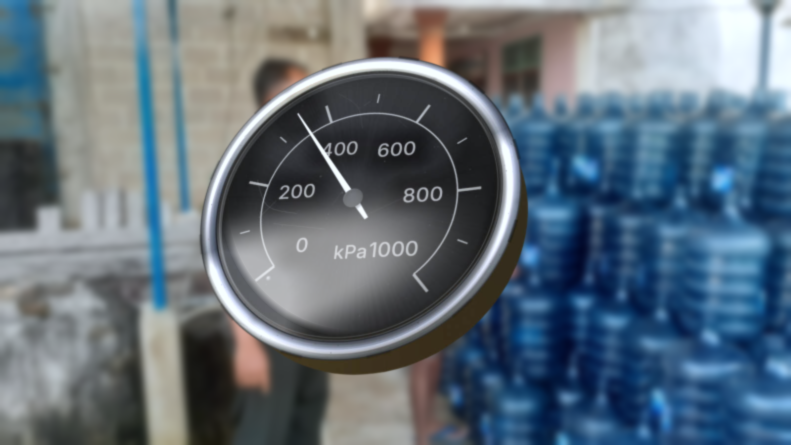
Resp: 350 kPa
